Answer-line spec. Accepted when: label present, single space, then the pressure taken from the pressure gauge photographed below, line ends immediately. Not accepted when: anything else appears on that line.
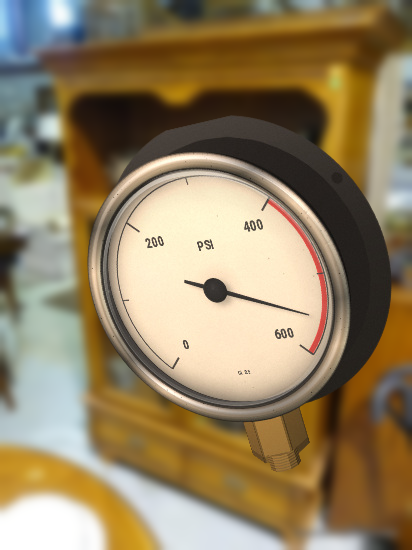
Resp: 550 psi
